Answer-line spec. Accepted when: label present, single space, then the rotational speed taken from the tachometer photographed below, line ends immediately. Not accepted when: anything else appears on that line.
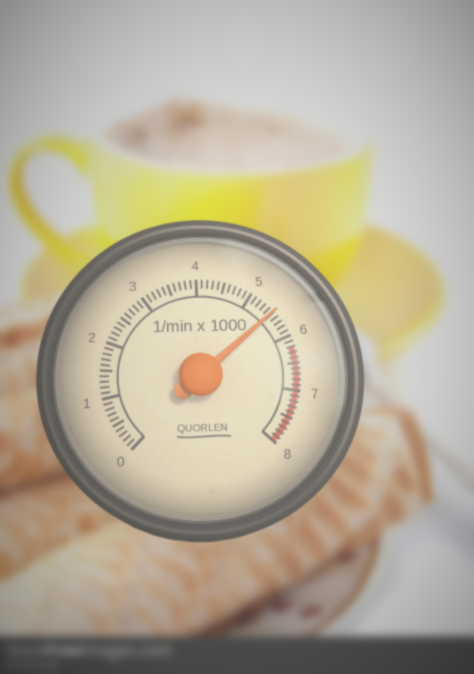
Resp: 5500 rpm
